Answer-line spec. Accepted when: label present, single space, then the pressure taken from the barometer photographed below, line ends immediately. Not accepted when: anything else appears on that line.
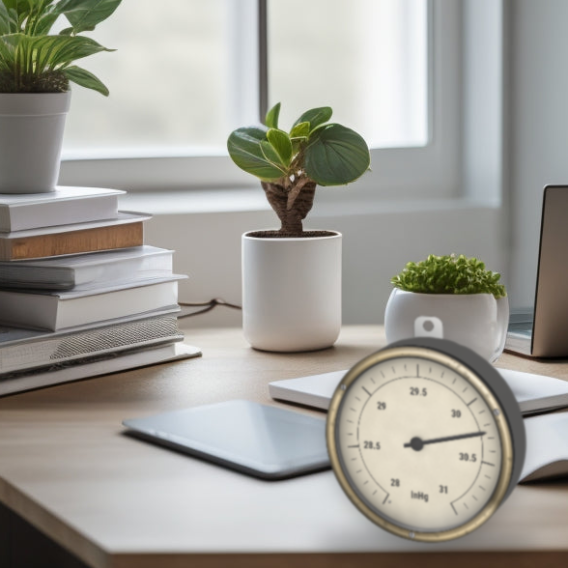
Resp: 30.25 inHg
